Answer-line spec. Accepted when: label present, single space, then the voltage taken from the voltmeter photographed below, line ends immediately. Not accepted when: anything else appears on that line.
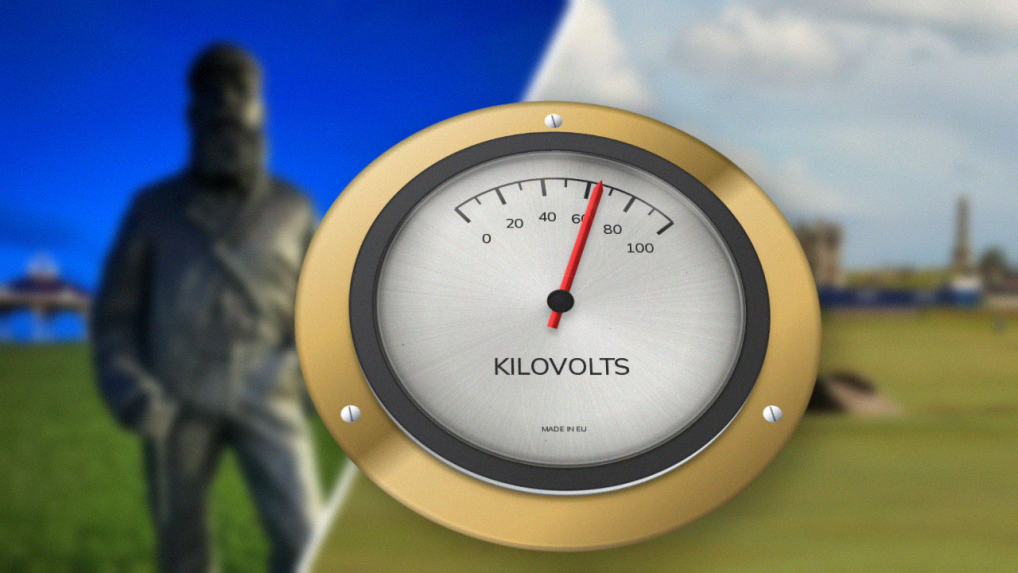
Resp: 65 kV
